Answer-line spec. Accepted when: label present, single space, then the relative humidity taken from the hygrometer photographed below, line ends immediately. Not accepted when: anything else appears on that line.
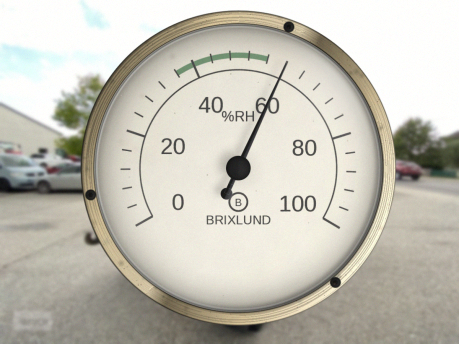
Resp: 60 %
